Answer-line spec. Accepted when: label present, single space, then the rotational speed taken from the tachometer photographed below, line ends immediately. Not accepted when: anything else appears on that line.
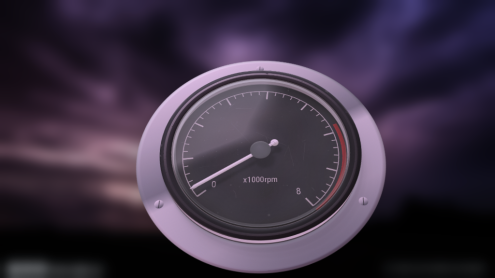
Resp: 200 rpm
